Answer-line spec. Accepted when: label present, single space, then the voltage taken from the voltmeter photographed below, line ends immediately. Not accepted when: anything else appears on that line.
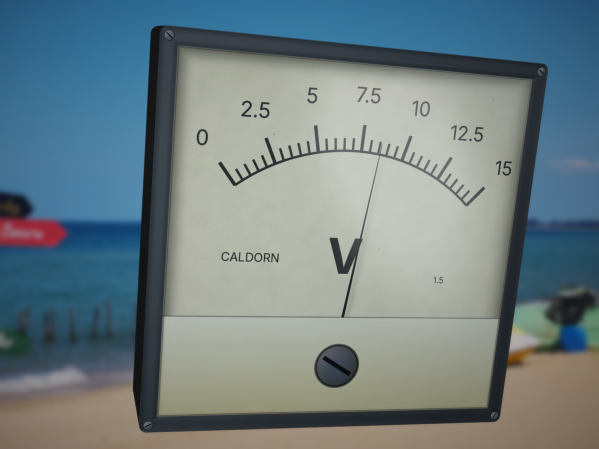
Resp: 8.5 V
